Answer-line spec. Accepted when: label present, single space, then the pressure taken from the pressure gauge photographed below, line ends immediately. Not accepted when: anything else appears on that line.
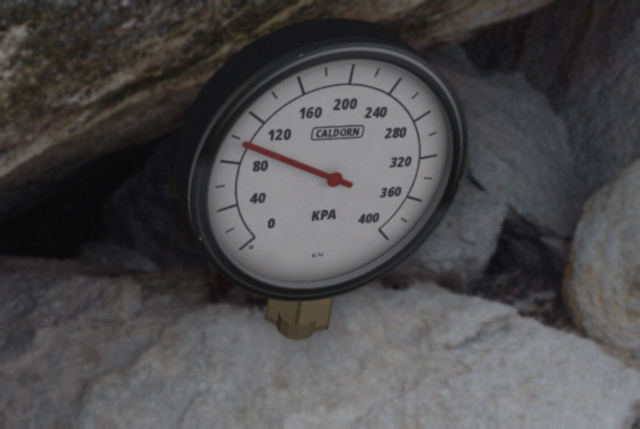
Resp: 100 kPa
